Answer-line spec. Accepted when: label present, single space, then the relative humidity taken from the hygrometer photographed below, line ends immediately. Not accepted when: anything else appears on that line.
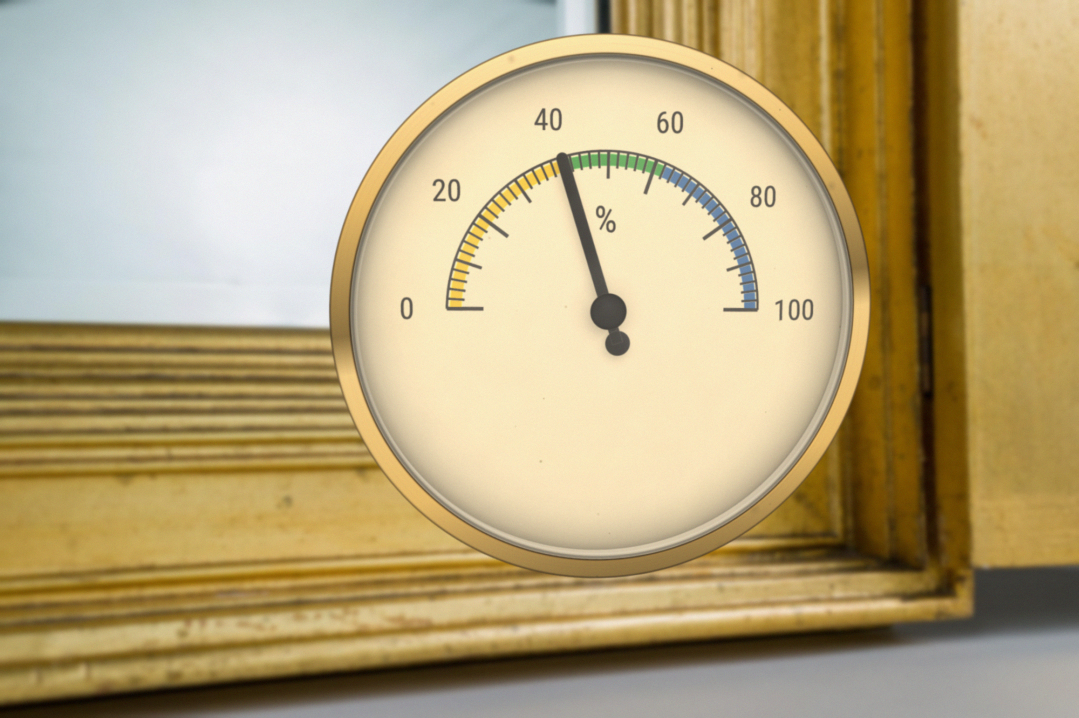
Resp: 40 %
